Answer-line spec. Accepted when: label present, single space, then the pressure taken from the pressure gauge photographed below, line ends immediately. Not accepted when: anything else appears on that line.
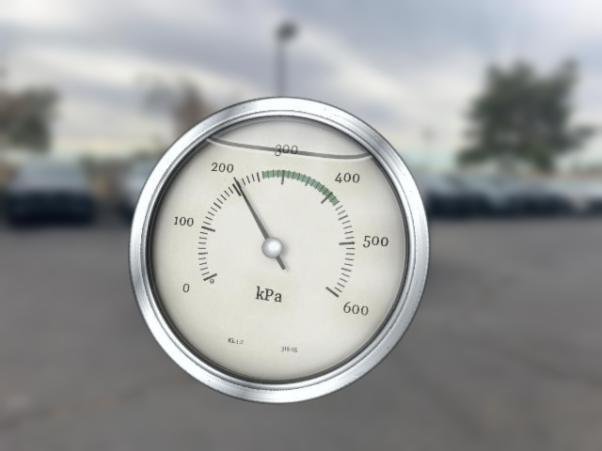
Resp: 210 kPa
